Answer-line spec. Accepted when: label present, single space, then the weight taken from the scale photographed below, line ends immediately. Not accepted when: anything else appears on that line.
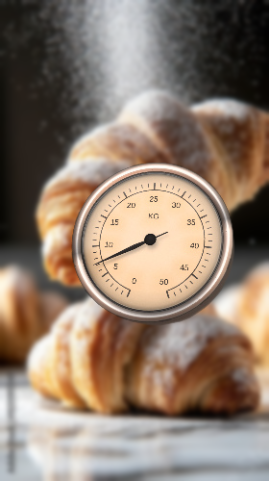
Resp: 7 kg
